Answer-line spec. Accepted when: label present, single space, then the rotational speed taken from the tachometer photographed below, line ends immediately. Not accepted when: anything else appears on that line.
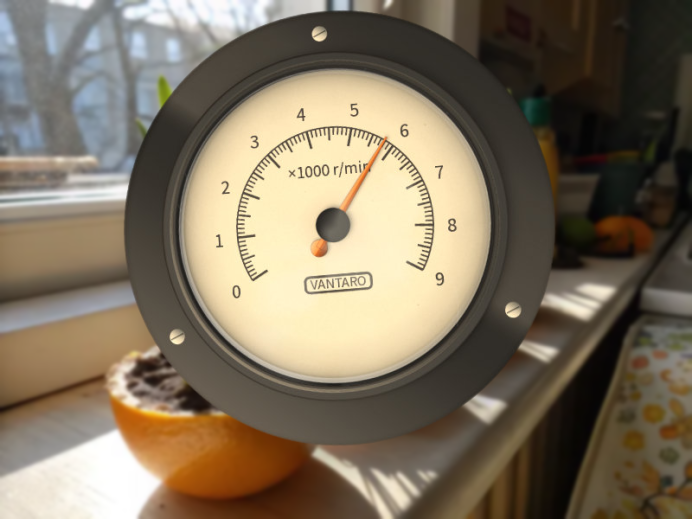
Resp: 5800 rpm
